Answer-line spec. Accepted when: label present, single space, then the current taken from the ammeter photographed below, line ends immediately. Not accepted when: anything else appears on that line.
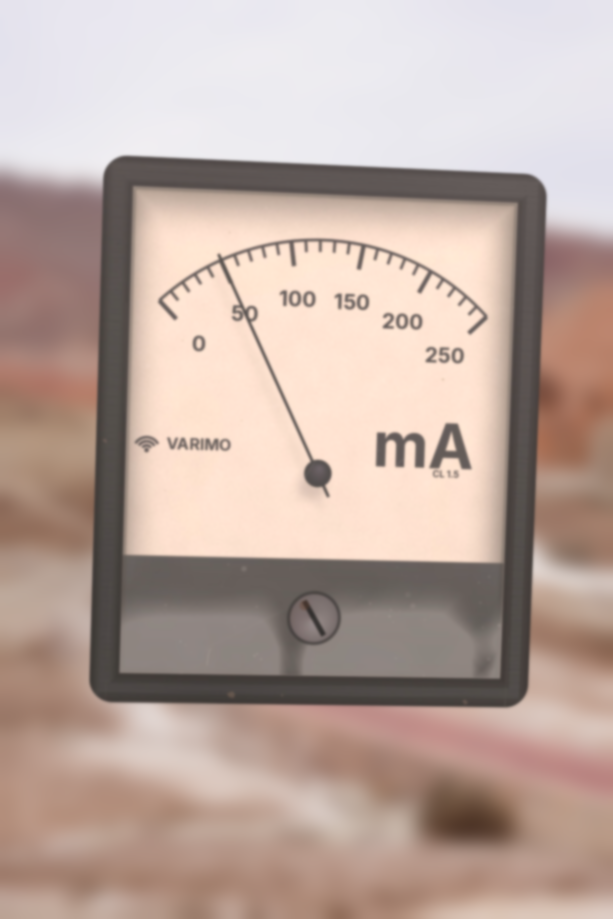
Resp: 50 mA
